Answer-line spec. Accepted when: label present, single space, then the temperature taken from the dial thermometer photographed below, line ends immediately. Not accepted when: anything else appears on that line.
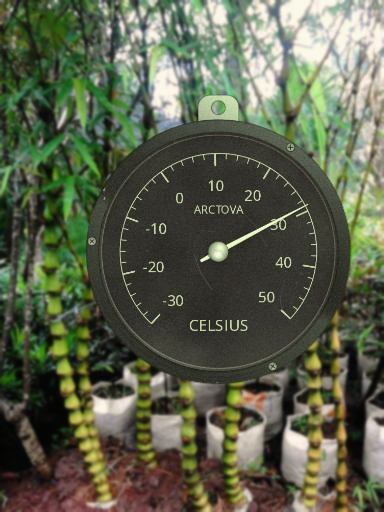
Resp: 29 °C
